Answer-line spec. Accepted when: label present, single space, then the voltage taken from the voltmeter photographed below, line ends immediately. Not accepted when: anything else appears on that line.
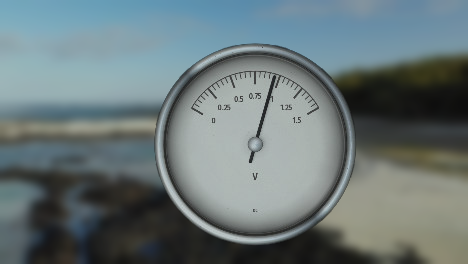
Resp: 0.95 V
